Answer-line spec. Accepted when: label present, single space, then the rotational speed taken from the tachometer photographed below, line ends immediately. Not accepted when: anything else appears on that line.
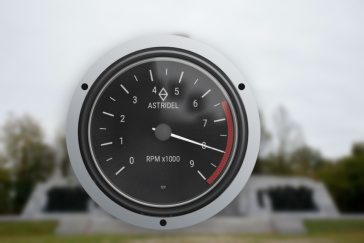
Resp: 8000 rpm
